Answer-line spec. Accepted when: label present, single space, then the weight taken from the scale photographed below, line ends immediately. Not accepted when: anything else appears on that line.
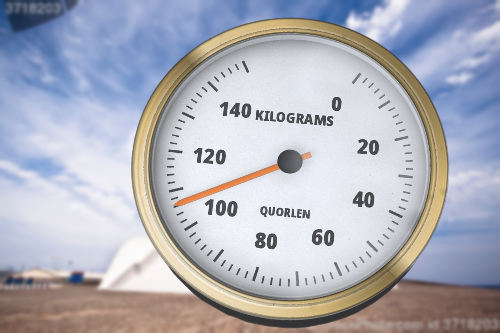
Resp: 106 kg
